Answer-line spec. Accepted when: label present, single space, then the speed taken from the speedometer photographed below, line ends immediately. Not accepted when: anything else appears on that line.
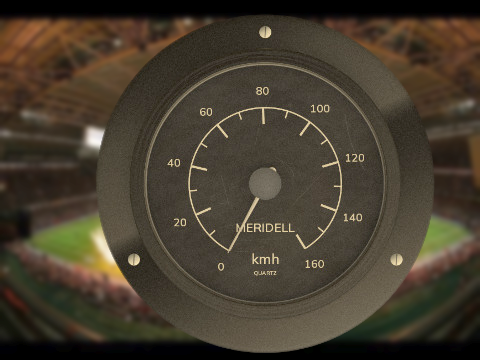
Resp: 0 km/h
